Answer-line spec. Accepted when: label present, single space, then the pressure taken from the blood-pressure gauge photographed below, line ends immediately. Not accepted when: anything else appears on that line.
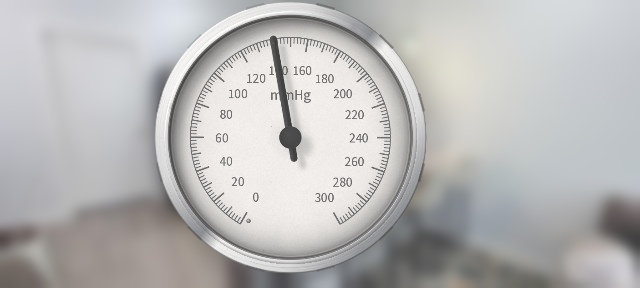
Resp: 140 mmHg
